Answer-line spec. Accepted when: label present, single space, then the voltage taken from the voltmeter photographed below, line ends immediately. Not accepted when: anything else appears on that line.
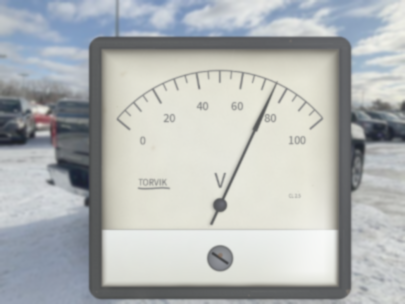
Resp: 75 V
